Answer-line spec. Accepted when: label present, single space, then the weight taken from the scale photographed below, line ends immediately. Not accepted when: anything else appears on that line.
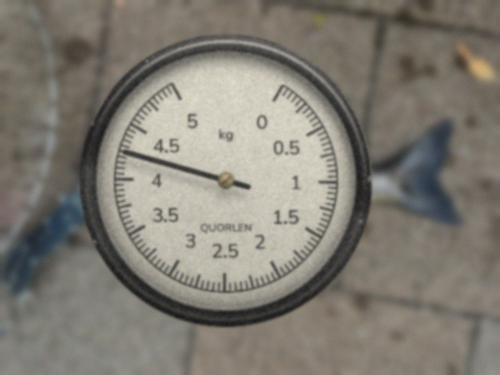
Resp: 4.25 kg
